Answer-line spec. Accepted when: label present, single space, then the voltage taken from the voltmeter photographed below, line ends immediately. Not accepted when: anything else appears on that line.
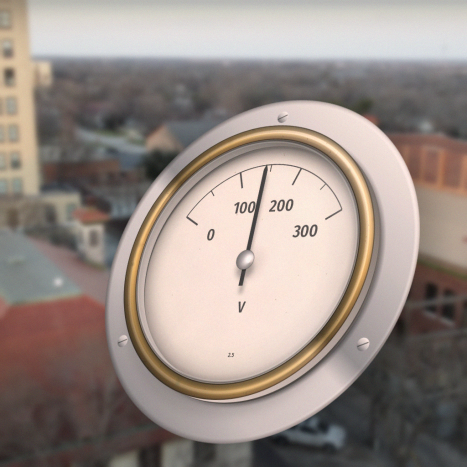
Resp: 150 V
